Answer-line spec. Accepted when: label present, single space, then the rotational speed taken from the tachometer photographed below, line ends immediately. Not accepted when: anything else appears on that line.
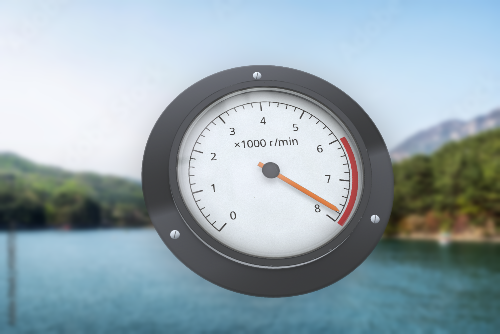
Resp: 7800 rpm
